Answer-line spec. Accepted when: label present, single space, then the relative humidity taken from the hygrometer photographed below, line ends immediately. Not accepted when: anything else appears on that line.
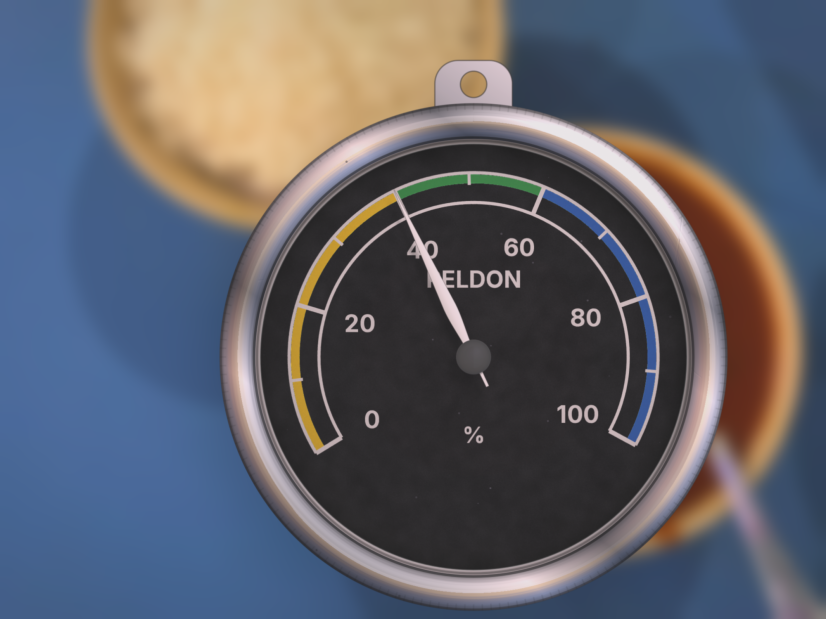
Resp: 40 %
